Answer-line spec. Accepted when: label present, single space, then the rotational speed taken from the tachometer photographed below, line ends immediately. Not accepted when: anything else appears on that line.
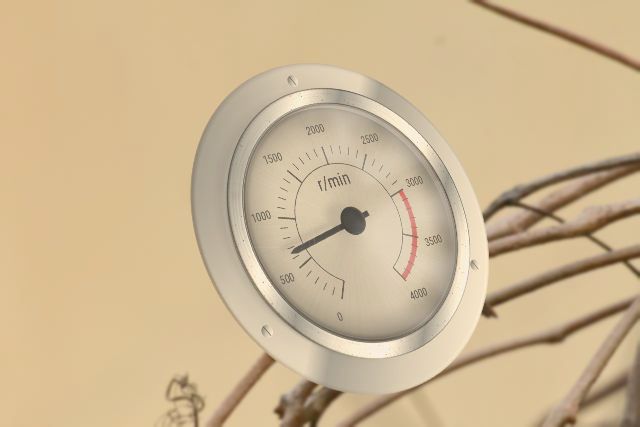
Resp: 650 rpm
